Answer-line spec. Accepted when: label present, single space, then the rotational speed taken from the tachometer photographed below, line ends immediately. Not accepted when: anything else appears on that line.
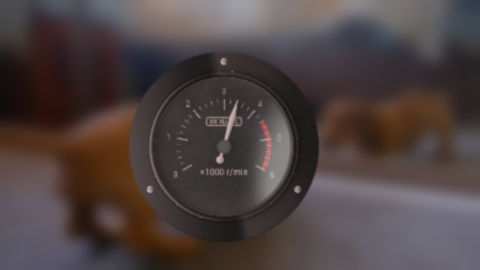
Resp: 3400 rpm
